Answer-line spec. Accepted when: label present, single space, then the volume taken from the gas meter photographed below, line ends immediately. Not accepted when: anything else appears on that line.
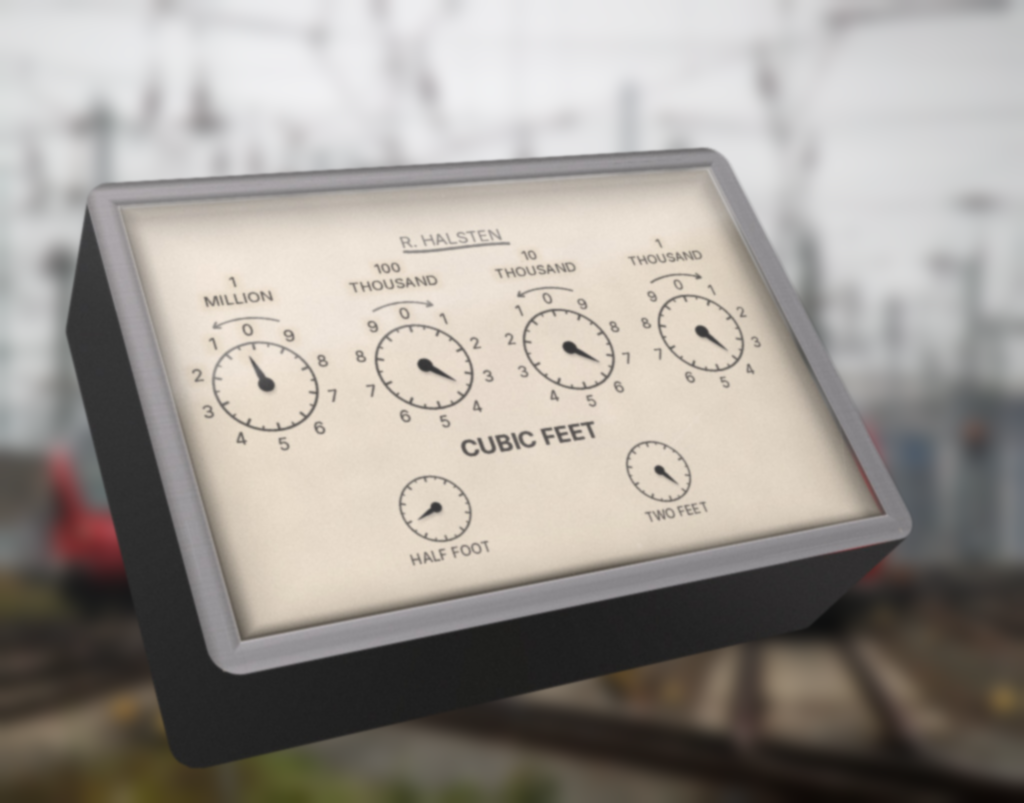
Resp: 36400 ft³
